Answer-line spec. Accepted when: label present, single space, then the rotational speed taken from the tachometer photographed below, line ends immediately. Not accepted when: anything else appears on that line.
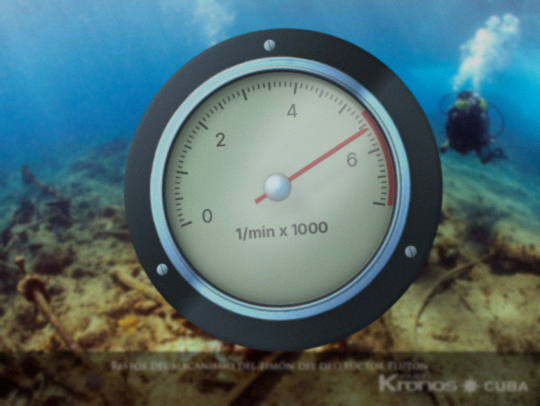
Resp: 5600 rpm
